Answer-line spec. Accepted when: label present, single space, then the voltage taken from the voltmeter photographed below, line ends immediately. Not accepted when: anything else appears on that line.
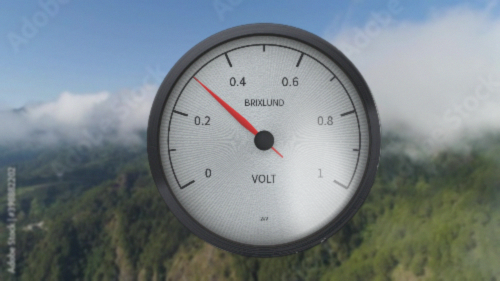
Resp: 0.3 V
